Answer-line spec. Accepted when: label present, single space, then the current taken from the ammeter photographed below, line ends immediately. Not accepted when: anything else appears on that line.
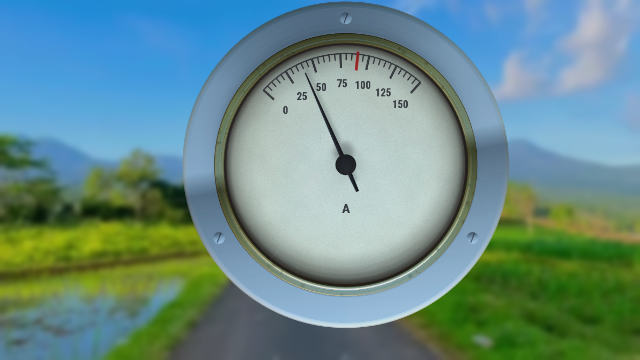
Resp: 40 A
